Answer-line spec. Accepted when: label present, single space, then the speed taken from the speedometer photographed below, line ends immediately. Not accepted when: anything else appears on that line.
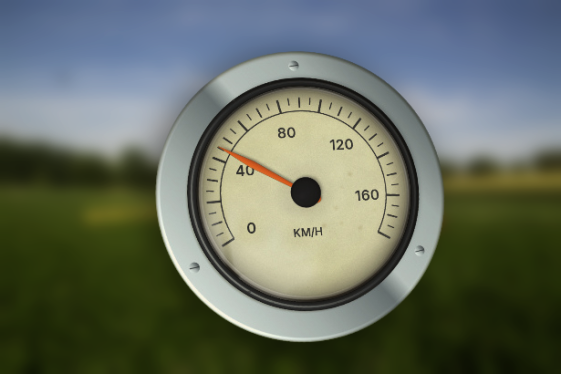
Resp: 45 km/h
